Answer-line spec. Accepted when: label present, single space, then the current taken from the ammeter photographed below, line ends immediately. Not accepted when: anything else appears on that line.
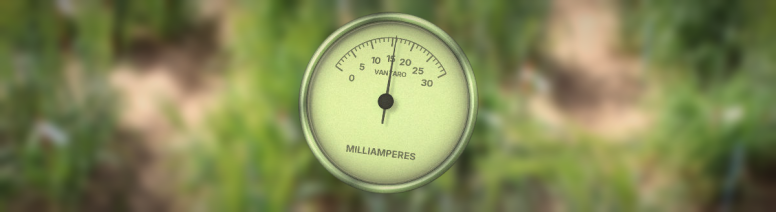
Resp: 16 mA
